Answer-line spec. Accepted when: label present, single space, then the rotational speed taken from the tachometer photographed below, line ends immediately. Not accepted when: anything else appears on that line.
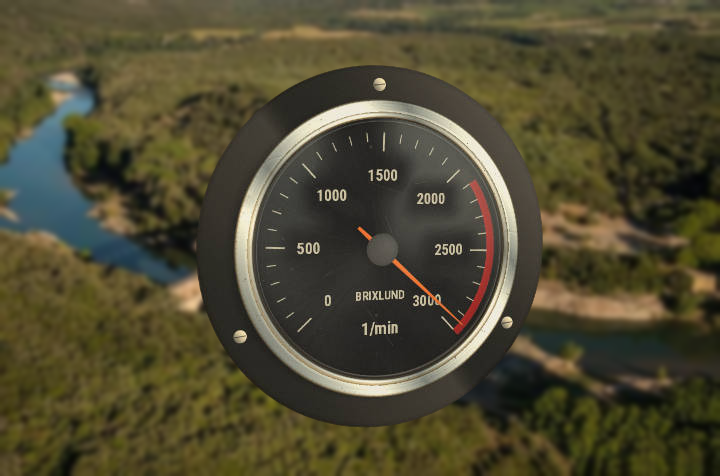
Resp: 2950 rpm
